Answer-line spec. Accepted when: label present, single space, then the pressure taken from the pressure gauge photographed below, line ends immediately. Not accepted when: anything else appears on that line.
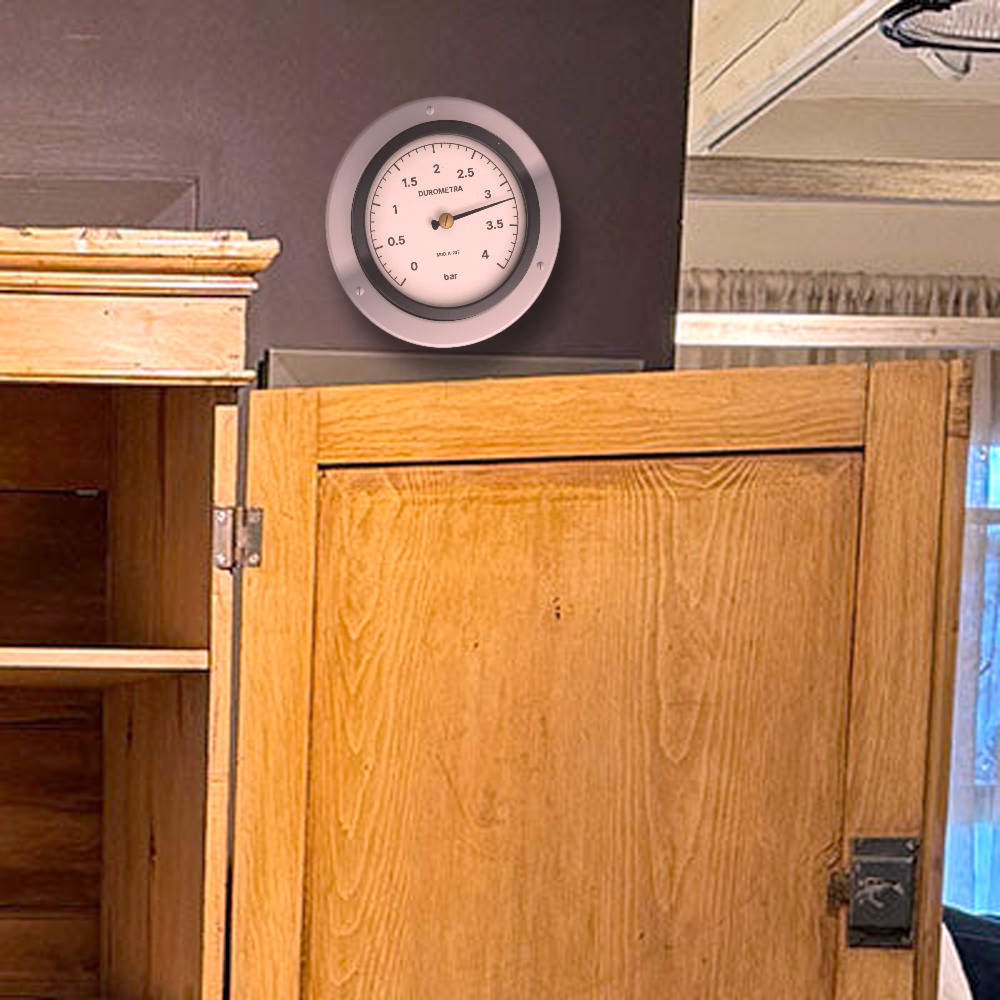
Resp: 3.2 bar
